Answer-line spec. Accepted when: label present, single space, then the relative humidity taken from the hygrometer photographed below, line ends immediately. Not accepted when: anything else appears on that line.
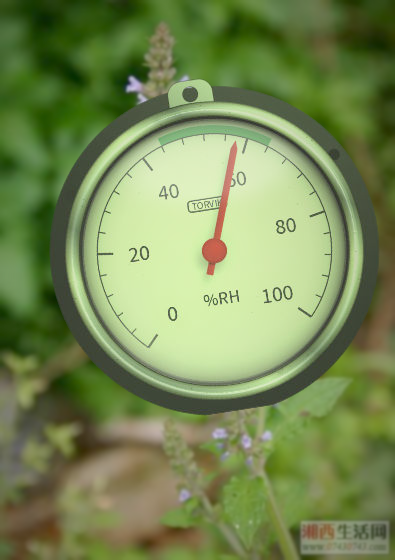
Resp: 58 %
